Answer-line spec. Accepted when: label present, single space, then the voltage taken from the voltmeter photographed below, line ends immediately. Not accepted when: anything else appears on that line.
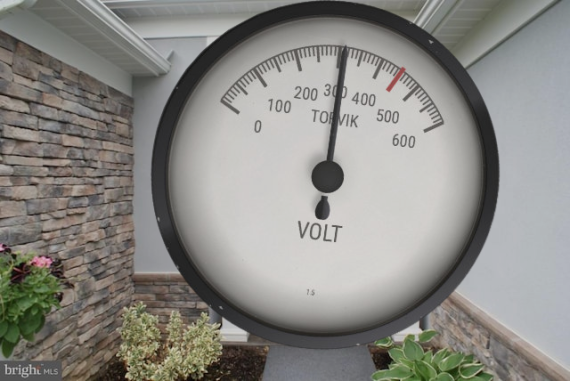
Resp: 310 V
